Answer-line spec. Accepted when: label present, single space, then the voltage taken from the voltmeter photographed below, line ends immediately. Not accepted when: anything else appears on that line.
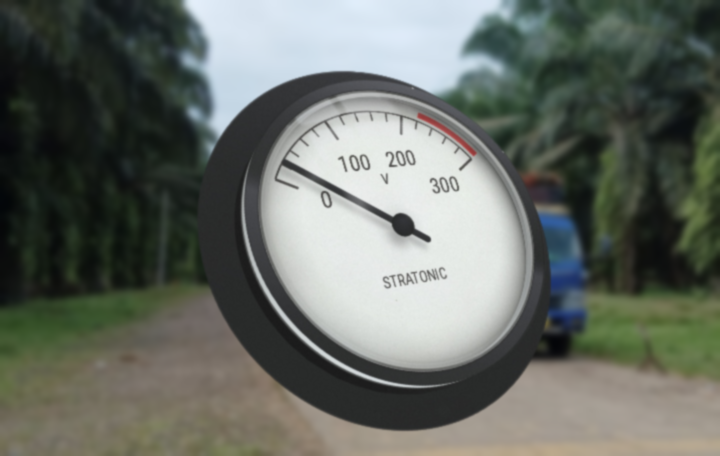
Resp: 20 V
